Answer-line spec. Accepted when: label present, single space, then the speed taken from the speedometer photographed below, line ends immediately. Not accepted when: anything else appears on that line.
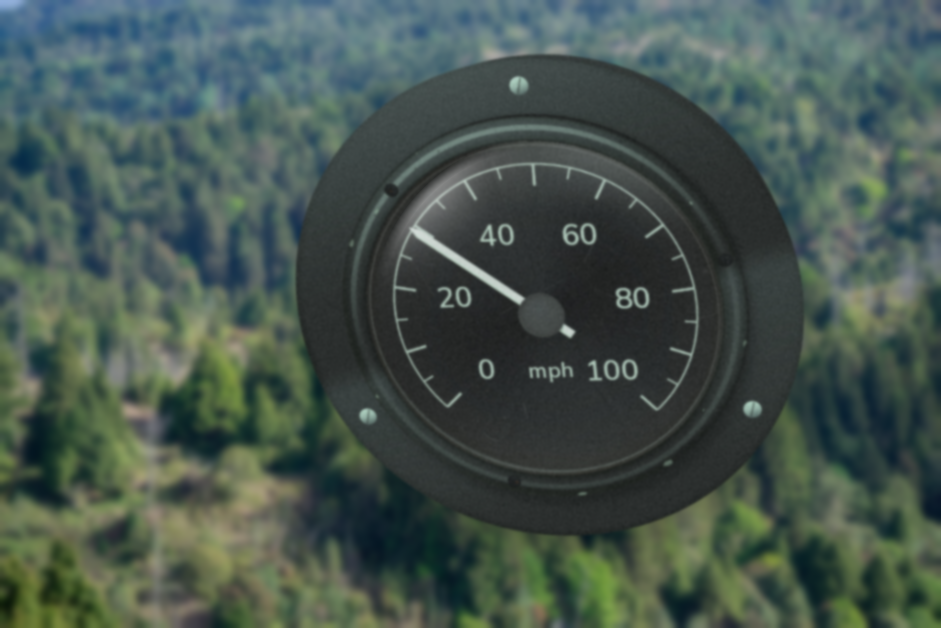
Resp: 30 mph
